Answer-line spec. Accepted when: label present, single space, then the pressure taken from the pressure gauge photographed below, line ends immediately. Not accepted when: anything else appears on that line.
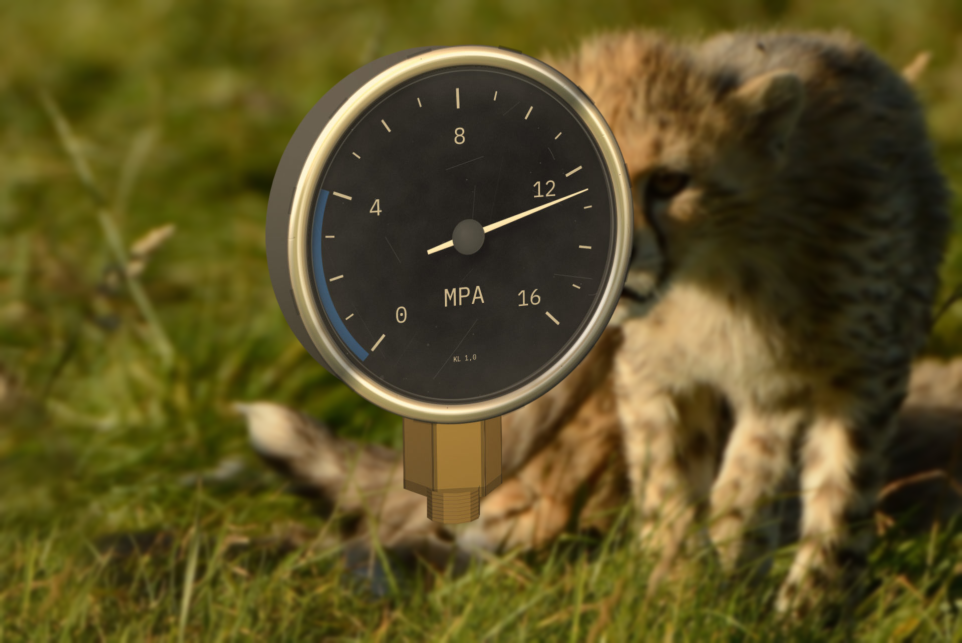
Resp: 12.5 MPa
